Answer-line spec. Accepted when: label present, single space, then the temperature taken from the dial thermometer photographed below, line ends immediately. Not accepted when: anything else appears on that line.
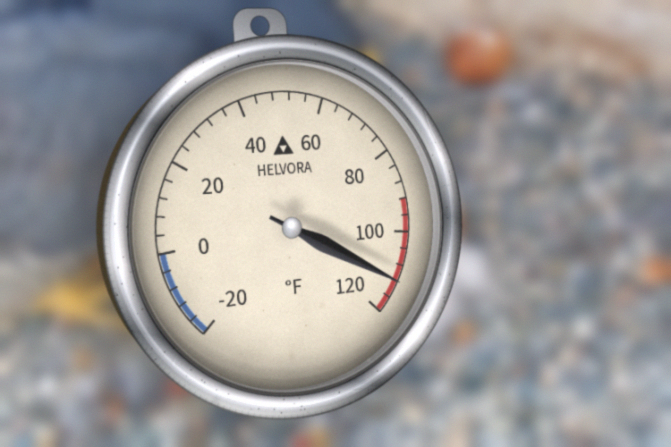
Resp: 112 °F
